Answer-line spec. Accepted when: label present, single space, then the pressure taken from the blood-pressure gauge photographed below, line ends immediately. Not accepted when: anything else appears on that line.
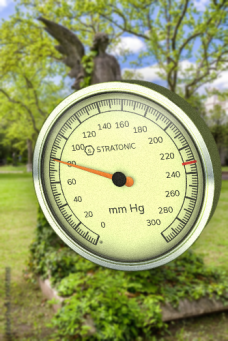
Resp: 80 mmHg
